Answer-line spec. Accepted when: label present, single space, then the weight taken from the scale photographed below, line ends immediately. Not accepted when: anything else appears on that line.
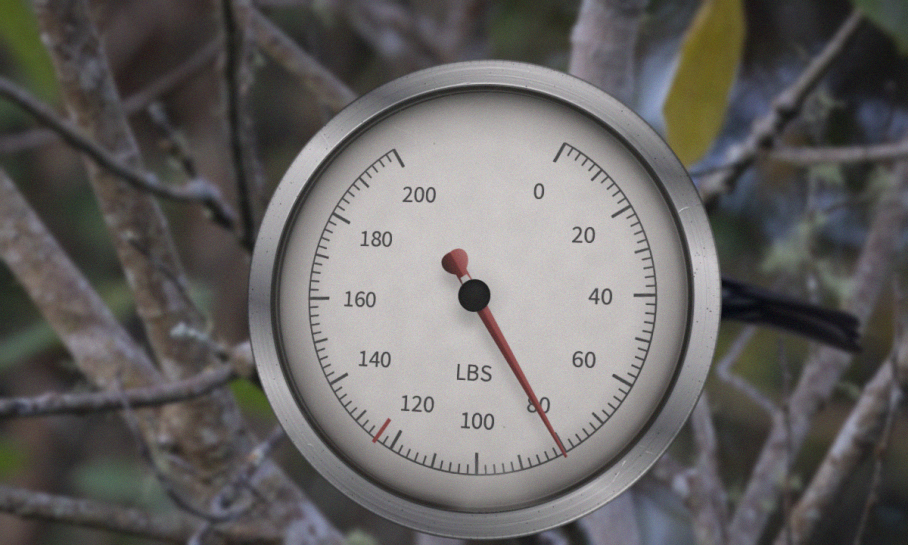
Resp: 80 lb
